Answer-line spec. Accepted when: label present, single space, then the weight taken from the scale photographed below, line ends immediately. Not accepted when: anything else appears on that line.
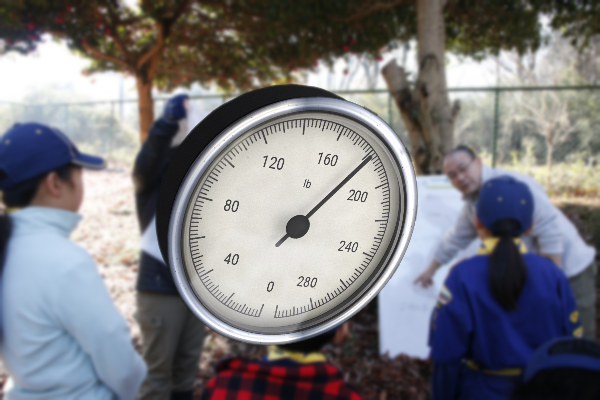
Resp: 180 lb
